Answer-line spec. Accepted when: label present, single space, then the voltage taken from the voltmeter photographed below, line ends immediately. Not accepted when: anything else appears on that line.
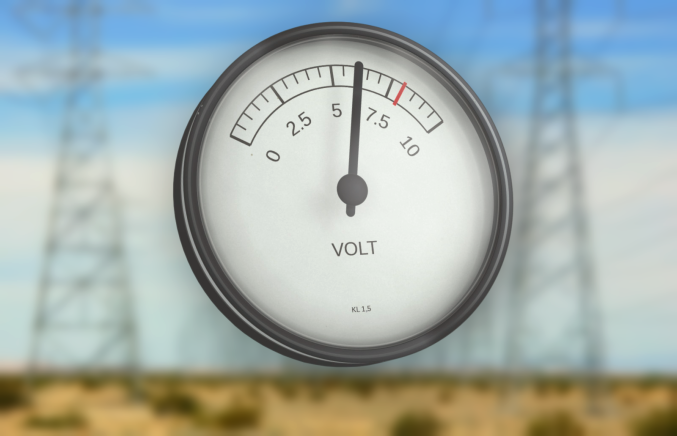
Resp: 6 V
